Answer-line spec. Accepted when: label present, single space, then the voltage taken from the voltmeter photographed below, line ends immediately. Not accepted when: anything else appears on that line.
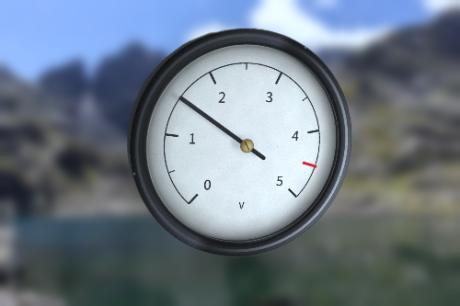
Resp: 1.5 V
